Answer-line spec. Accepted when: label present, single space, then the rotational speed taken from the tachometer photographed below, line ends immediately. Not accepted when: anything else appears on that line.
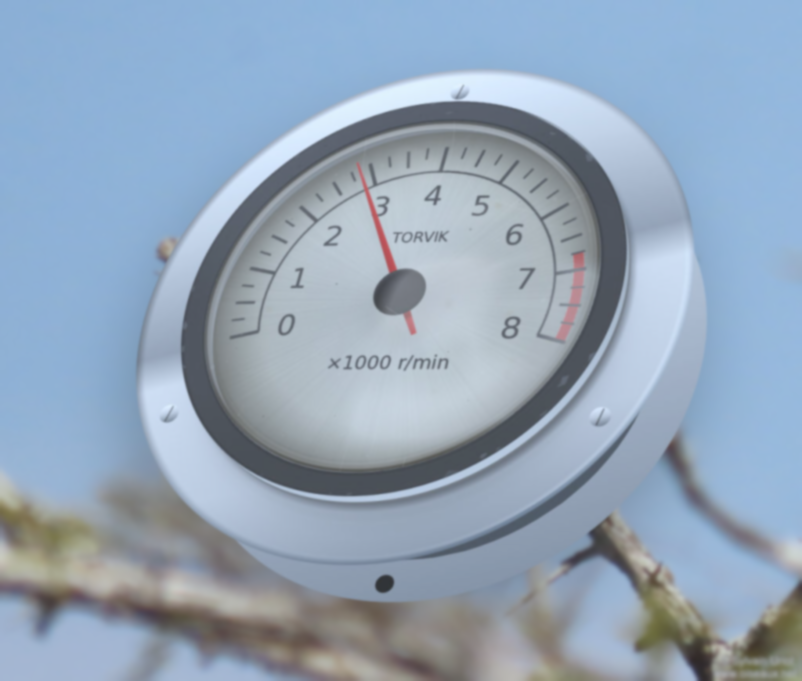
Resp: 2875 rpm
